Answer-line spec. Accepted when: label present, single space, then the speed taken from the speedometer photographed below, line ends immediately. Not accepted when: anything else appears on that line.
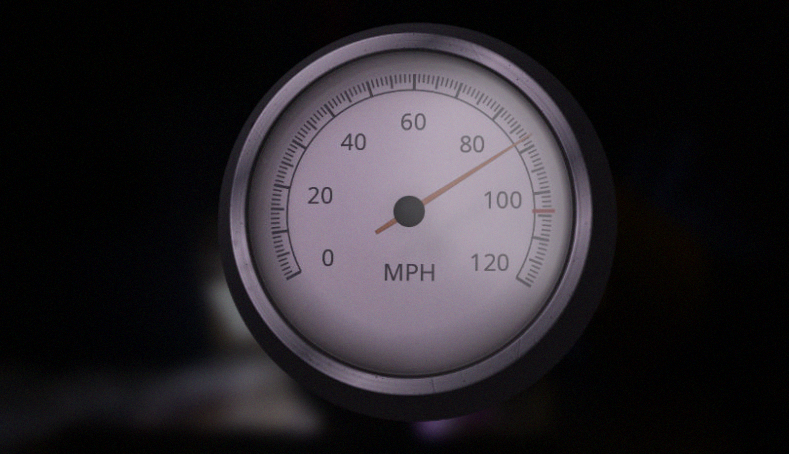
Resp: 88 mph
